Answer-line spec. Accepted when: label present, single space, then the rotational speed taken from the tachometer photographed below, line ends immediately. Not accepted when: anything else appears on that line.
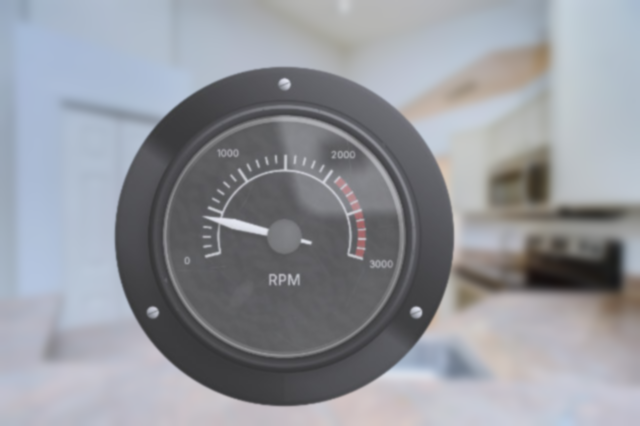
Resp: 400 rpm
